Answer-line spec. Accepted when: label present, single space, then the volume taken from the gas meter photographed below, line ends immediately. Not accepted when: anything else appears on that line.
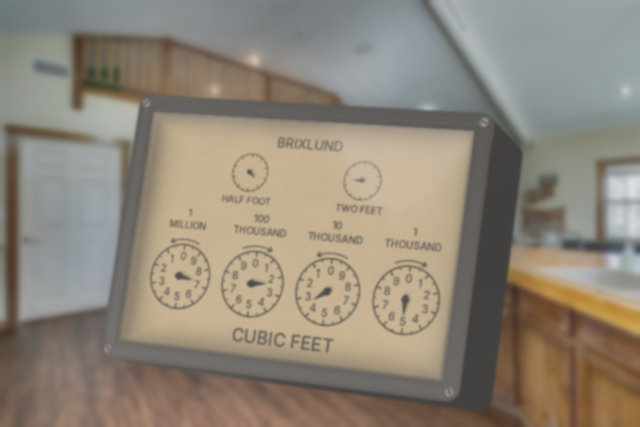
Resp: 723500 ft³
